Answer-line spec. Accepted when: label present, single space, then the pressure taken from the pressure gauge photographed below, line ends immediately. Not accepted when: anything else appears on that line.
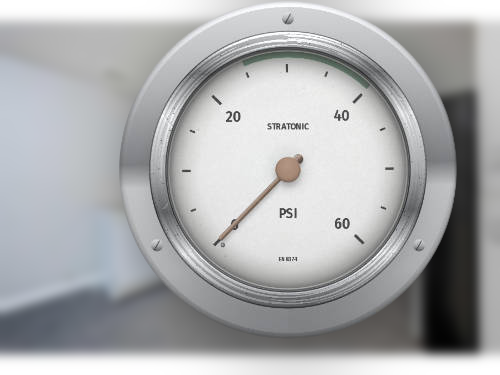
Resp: 0 psi
